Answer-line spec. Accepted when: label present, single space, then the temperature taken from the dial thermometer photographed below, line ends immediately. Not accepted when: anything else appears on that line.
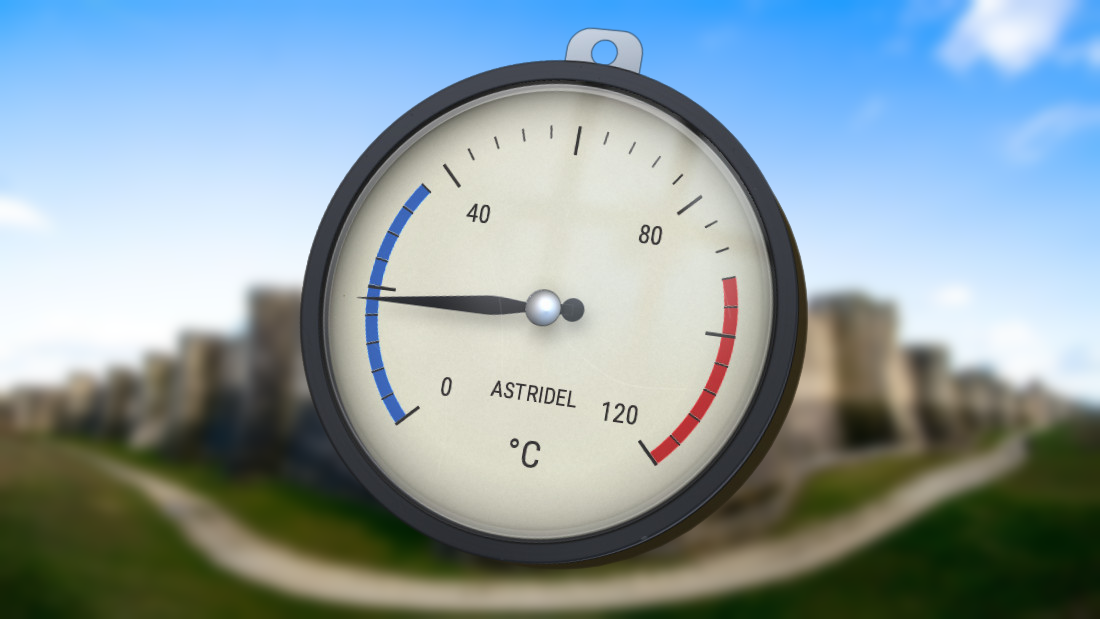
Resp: 18 °C
